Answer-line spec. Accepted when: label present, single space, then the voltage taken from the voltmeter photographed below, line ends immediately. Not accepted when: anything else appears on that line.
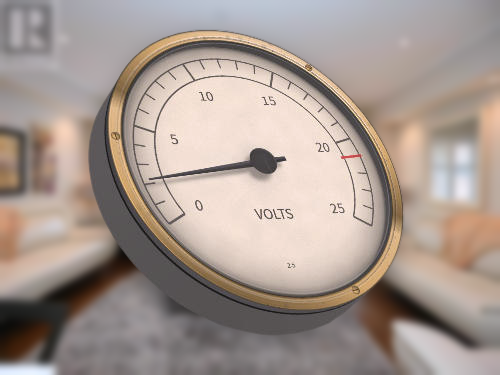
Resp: 2 V
